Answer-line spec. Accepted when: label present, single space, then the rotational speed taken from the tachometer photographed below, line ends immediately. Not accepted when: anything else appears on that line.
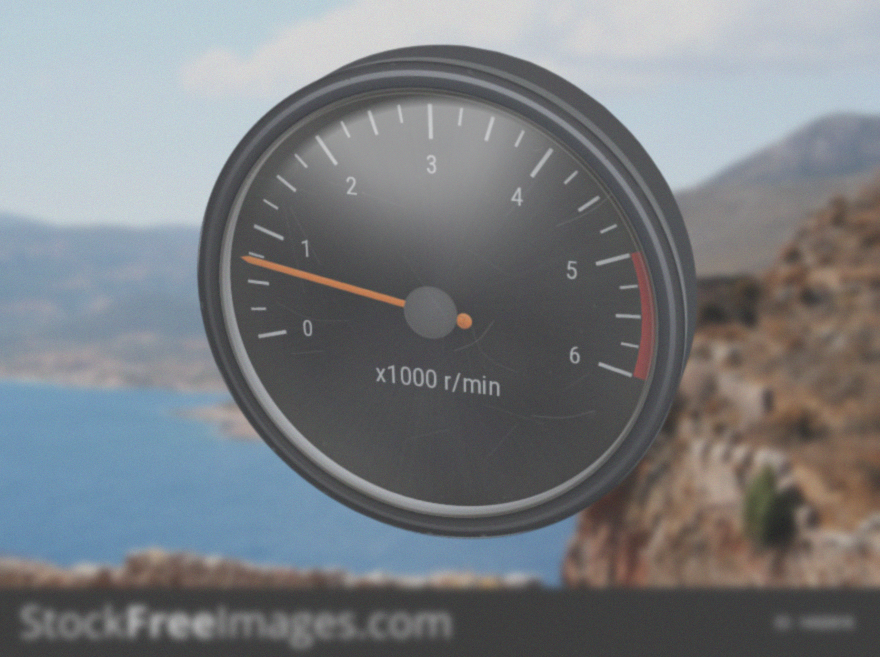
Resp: 750 rpm
